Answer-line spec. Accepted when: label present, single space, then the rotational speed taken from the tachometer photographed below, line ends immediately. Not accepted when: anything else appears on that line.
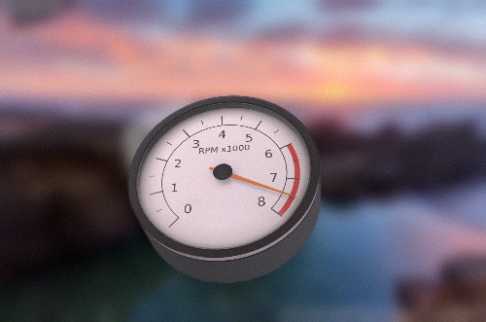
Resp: 7500 rpm
